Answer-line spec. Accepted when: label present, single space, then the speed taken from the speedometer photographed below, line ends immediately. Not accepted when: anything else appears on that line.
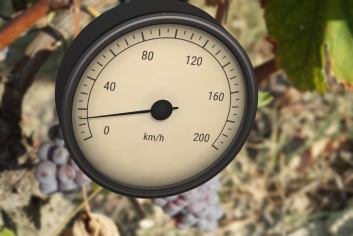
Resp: 15 km/h
